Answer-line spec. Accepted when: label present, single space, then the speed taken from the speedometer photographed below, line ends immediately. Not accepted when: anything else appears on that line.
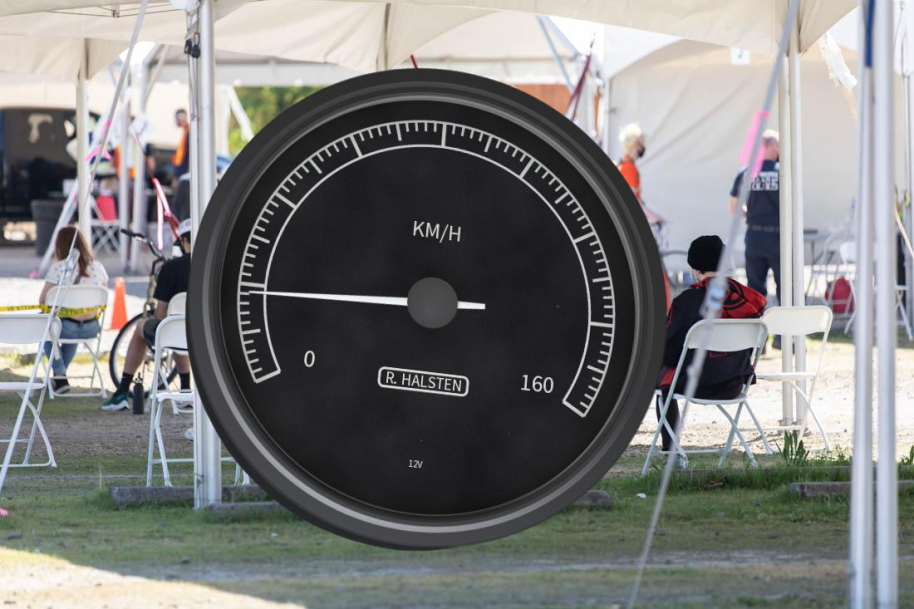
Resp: 18 km/h
